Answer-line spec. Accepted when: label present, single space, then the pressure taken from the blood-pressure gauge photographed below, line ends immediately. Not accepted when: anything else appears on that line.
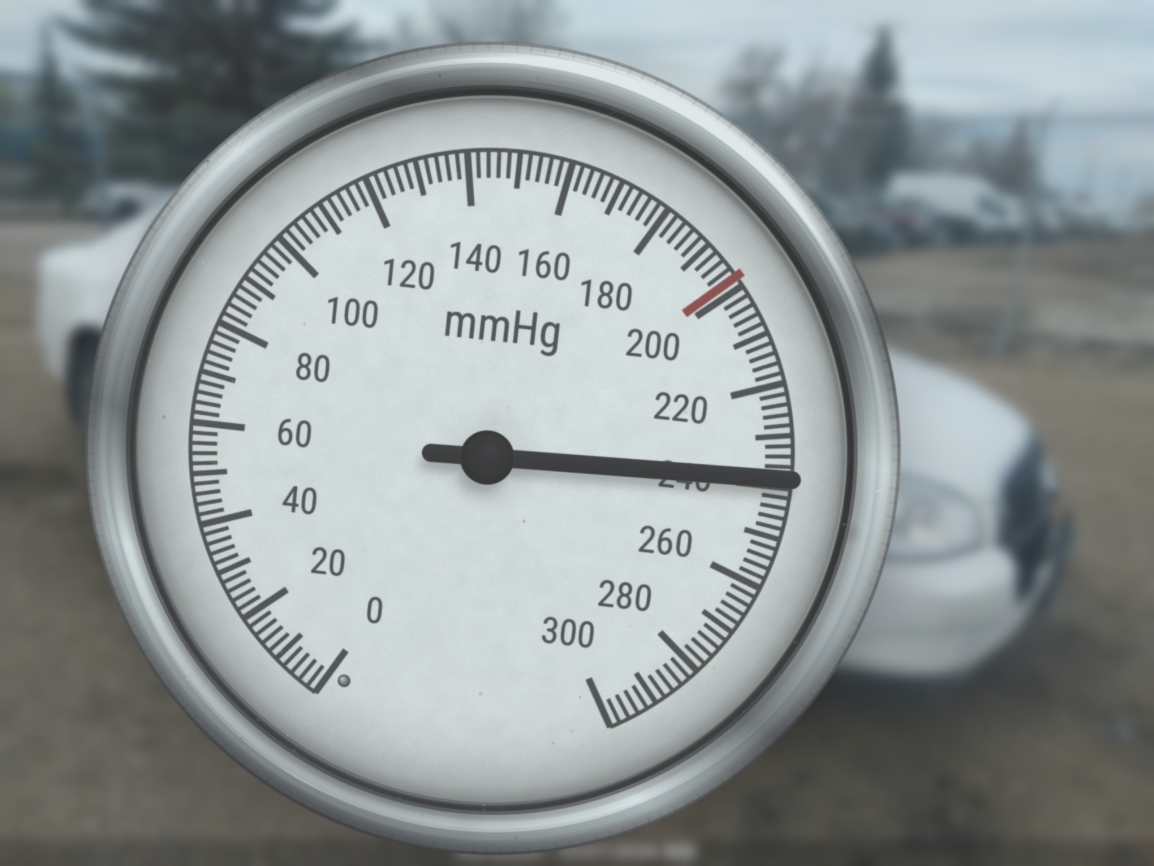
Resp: 238 mmHg
